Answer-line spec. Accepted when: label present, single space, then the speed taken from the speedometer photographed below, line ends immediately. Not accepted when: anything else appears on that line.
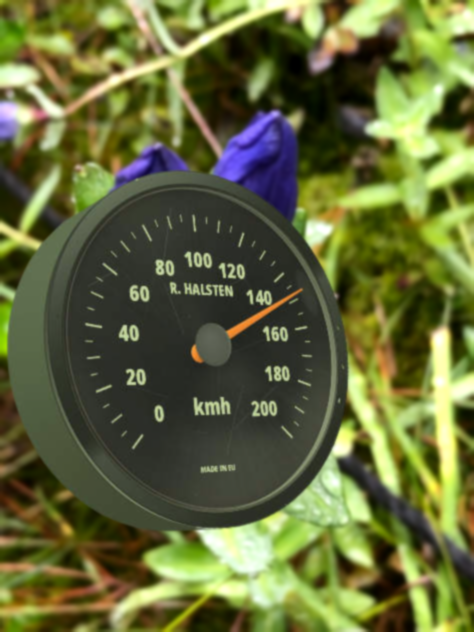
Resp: 147.5 km/h
